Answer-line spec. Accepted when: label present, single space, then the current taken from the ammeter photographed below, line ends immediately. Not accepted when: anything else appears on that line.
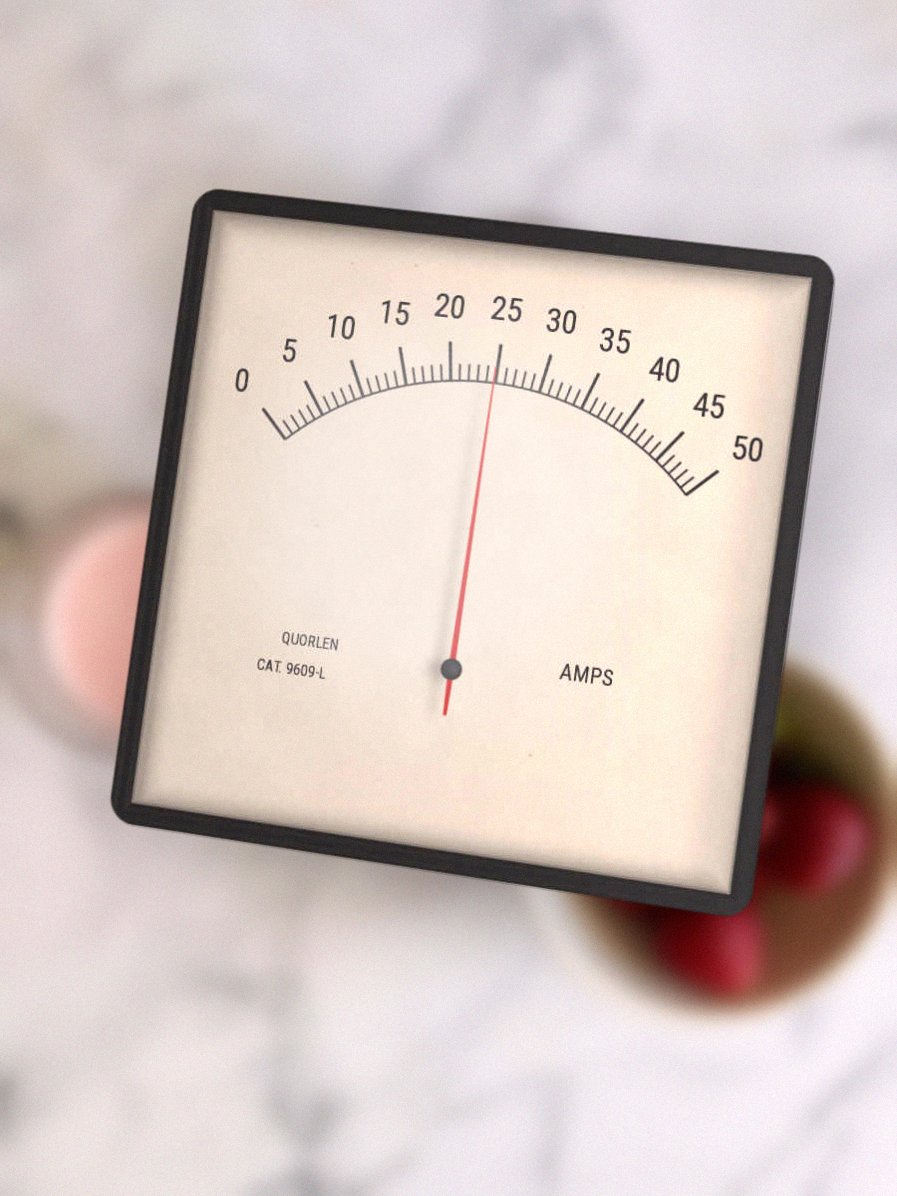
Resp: 25 A
